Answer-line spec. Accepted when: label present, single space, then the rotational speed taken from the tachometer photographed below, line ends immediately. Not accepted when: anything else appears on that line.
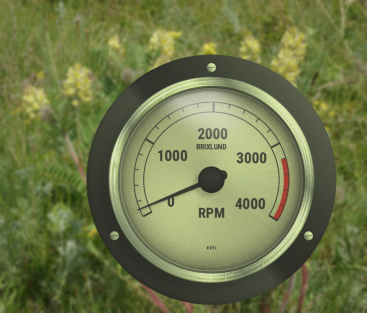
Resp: 100 rpm
